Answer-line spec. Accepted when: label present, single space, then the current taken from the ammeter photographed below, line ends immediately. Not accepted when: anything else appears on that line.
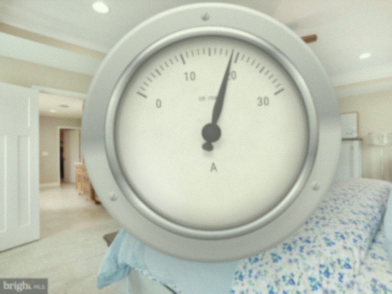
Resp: 19 A
